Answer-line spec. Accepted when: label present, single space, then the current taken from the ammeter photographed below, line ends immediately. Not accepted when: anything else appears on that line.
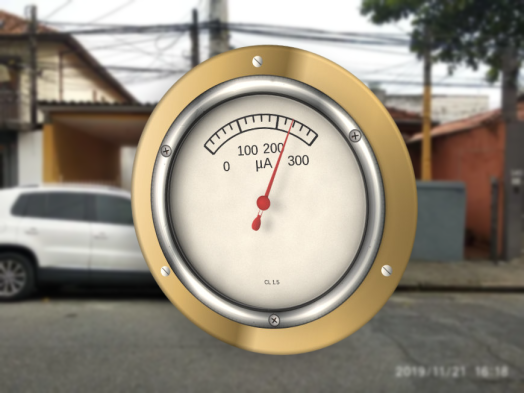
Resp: 240 µA
